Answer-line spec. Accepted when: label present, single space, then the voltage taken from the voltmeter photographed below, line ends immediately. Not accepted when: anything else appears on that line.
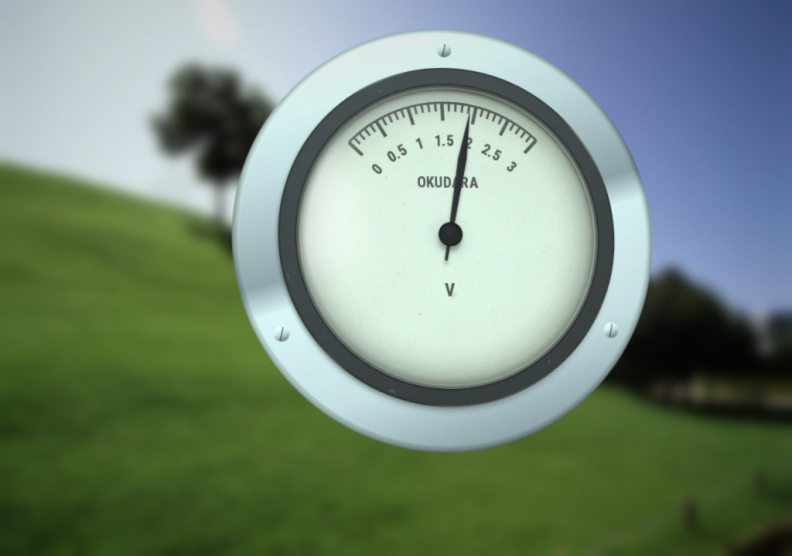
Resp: 1.9 V
